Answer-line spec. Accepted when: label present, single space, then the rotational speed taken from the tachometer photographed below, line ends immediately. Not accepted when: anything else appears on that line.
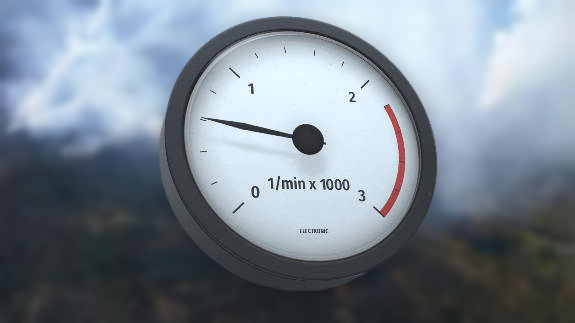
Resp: 600 rpm
